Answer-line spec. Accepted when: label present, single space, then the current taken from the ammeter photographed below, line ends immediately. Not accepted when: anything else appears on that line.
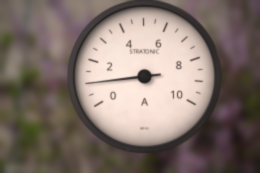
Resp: 1 A
